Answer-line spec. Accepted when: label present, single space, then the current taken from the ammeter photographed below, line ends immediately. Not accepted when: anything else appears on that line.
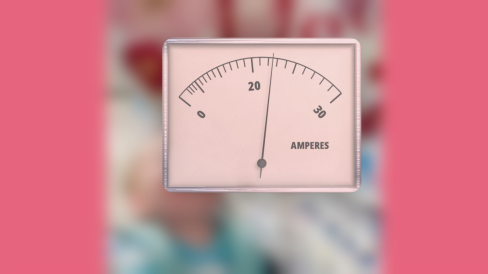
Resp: 22.5 A
